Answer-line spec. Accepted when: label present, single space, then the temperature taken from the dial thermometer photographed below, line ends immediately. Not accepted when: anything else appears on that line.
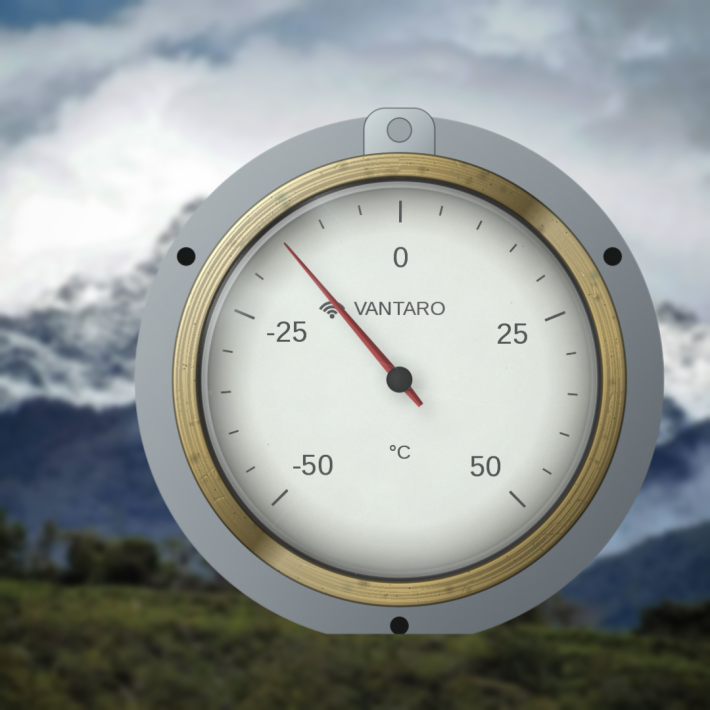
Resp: -15 °C
